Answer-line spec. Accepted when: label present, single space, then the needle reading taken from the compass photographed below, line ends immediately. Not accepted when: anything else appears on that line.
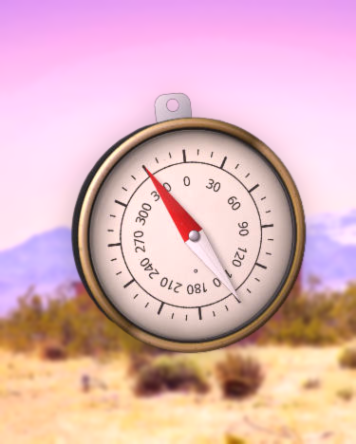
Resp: 330 °
